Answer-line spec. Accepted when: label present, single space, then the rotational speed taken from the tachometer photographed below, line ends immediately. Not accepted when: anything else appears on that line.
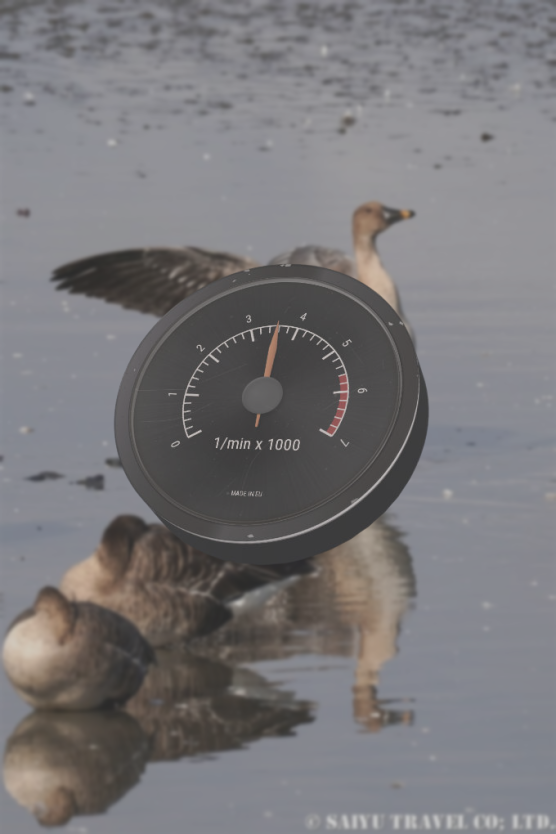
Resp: 3600 rpm
